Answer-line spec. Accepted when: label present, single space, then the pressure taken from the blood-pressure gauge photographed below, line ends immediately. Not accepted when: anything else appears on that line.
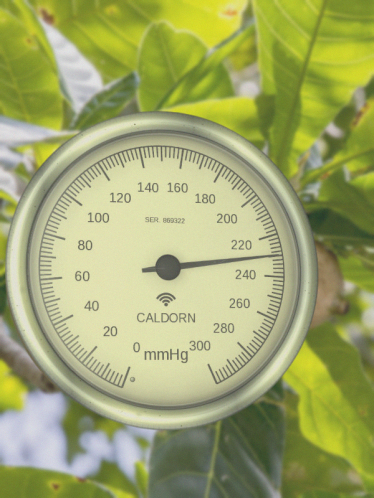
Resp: 230 mmHg
